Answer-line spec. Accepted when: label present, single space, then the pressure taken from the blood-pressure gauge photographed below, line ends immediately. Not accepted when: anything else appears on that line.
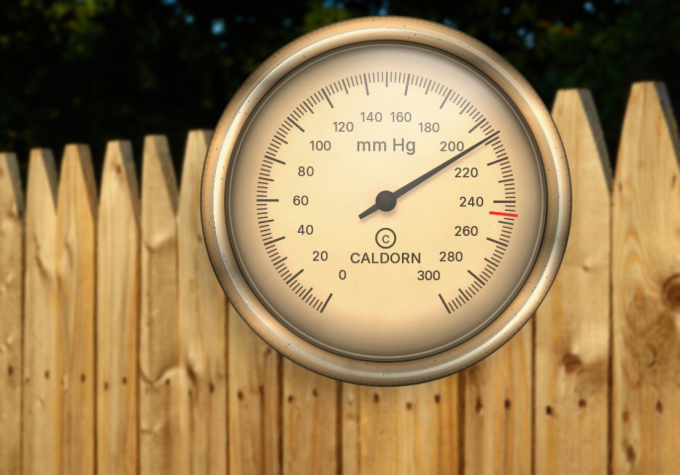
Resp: 208 mmHg
